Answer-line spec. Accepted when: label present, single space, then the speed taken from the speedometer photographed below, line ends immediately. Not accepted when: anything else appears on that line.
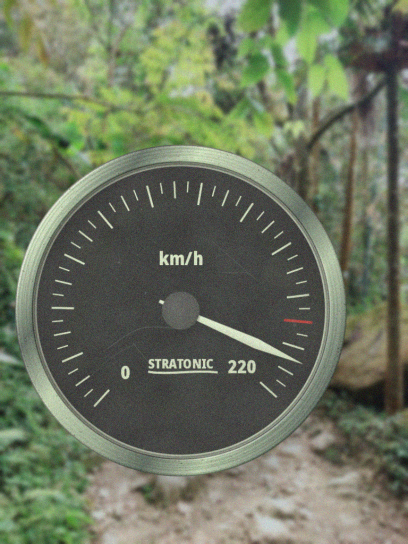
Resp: 205 km/h
